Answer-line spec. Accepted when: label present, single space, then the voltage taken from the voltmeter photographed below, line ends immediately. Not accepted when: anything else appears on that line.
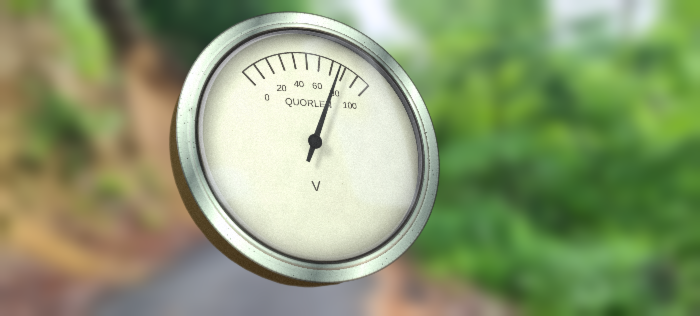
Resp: 75 V
